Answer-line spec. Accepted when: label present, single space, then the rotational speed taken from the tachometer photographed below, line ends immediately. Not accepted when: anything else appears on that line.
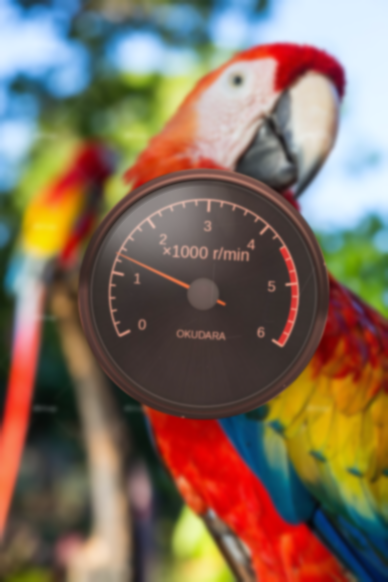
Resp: 1300 rpm
